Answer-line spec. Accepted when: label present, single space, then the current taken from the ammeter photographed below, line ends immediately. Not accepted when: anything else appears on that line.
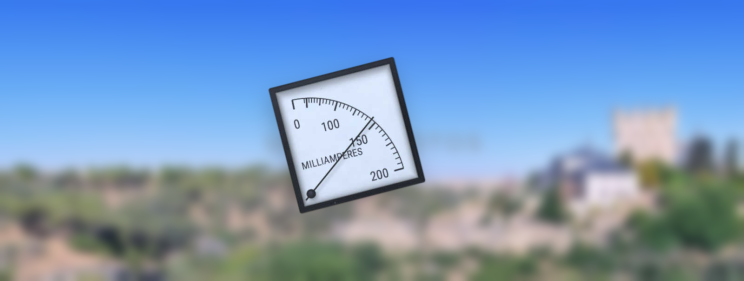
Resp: 145 mA
